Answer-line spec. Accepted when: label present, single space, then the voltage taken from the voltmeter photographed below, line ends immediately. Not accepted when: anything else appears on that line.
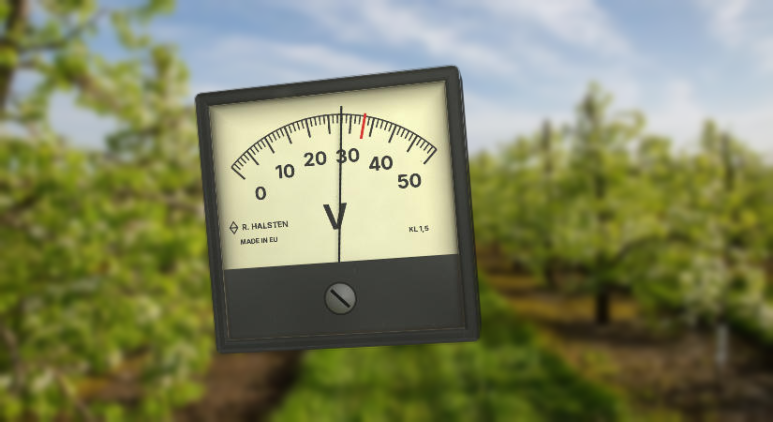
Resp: 28 V
